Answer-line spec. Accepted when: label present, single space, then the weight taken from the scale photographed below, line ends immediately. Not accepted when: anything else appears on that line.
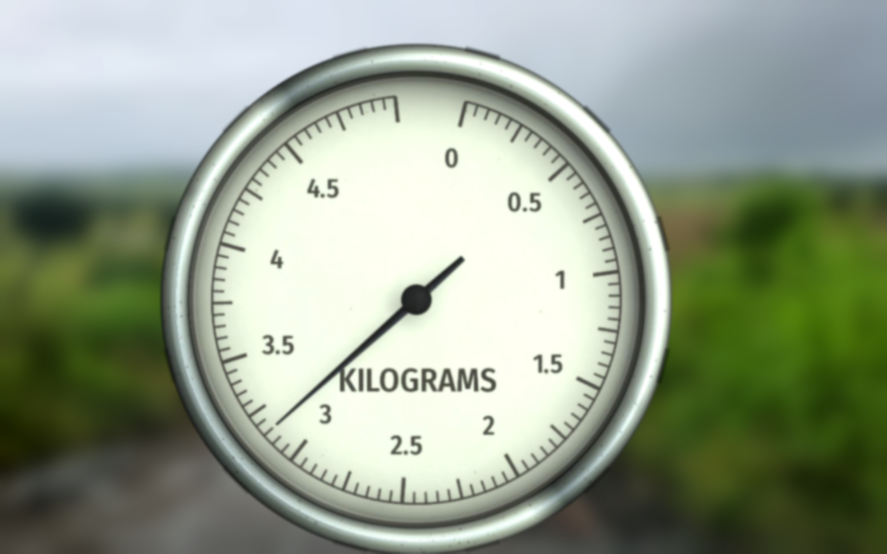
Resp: 3.15 kg
